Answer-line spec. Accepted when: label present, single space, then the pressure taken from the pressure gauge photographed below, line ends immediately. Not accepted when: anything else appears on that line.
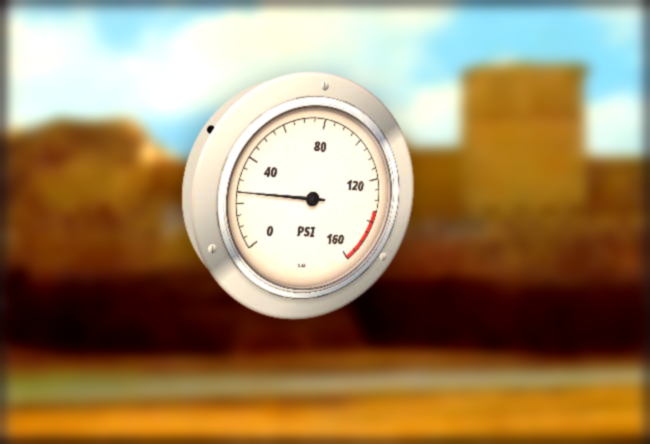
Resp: 25 psi
